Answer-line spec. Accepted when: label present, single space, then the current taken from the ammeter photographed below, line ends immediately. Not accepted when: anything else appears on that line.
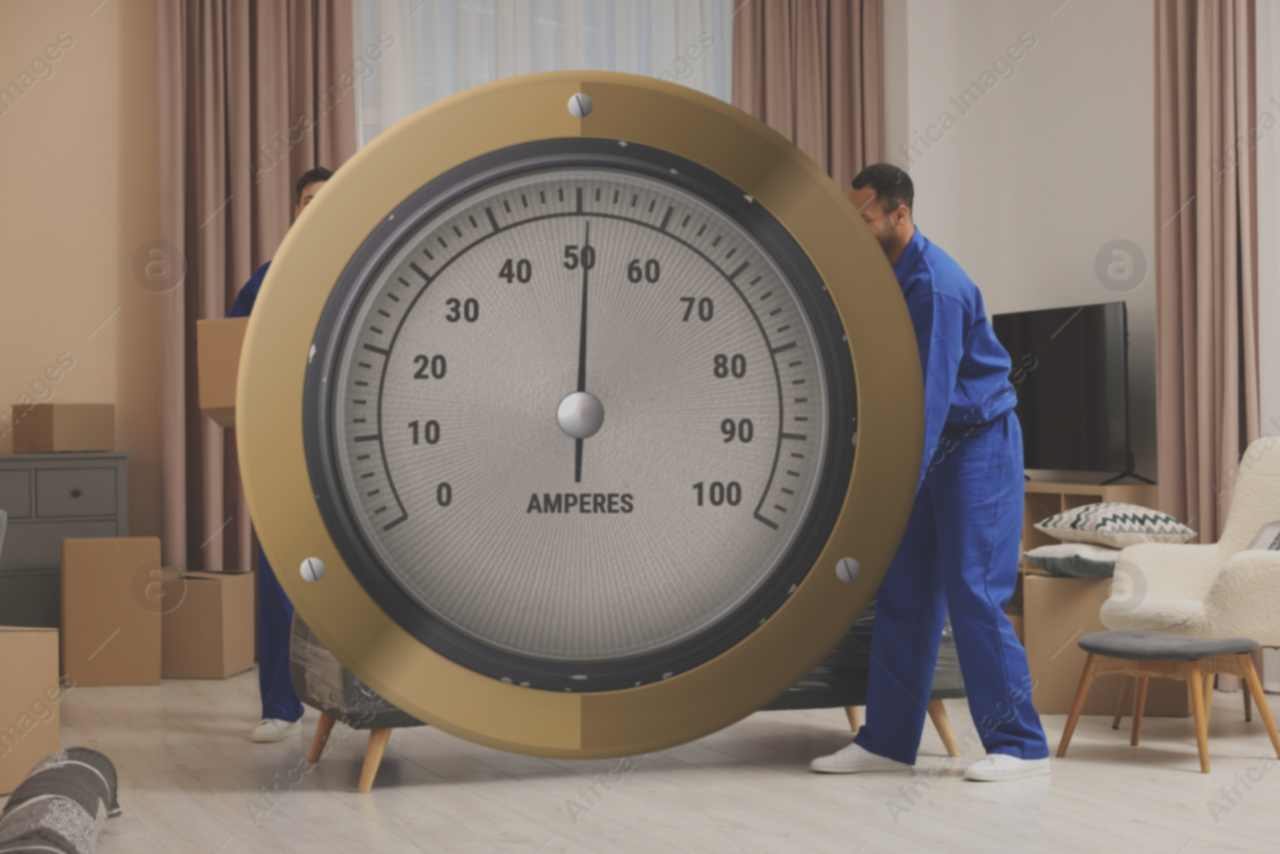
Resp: 51 A
